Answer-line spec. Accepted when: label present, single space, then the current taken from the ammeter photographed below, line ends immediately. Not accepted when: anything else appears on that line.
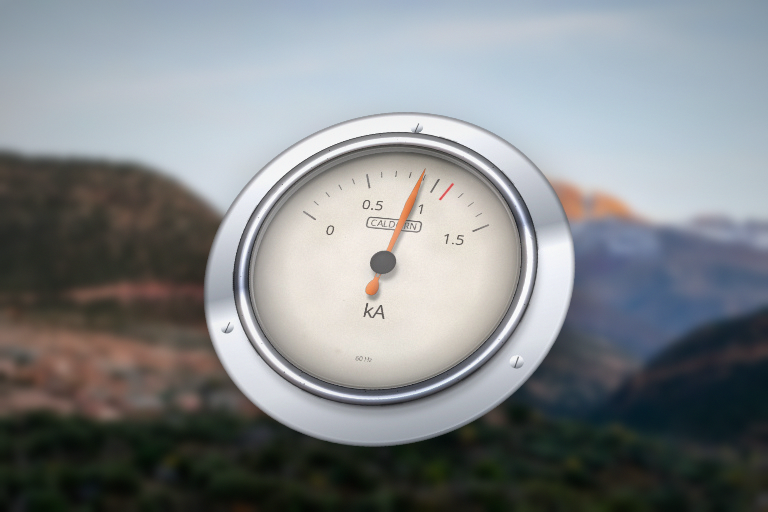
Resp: 0.9 kA
